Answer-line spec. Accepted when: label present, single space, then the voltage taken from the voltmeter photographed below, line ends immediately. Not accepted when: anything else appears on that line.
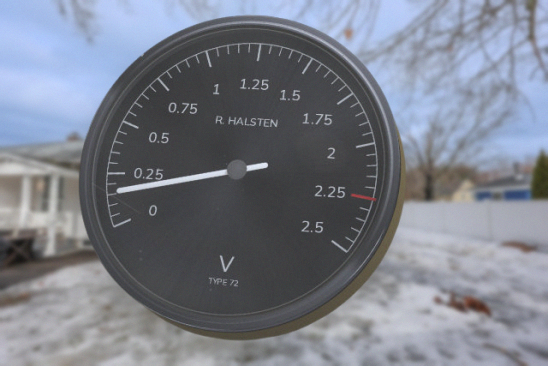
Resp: 0.15 V
